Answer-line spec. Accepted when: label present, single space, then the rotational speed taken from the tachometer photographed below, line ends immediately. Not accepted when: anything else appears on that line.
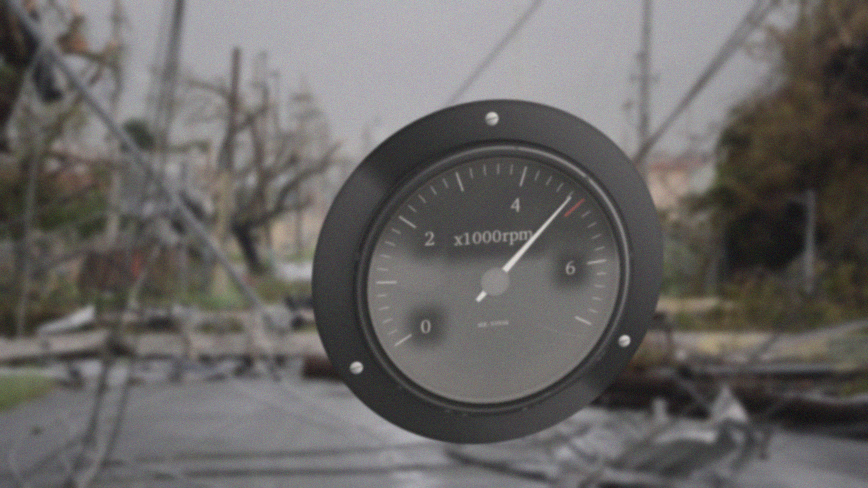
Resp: 4800 rpm
